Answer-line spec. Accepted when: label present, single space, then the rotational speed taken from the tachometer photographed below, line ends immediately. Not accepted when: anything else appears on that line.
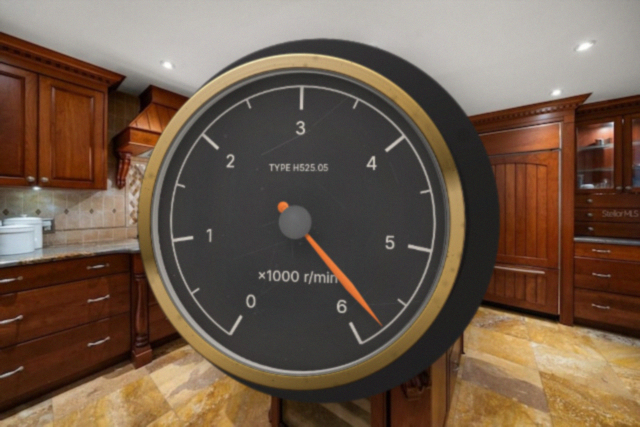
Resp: 5750 rpm
